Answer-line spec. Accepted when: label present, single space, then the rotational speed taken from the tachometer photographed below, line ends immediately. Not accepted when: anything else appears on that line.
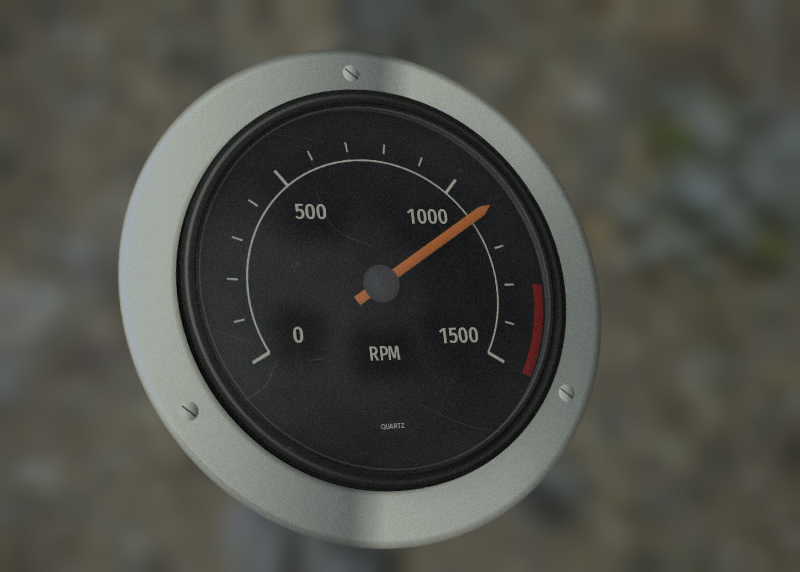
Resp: 1100 rpm
